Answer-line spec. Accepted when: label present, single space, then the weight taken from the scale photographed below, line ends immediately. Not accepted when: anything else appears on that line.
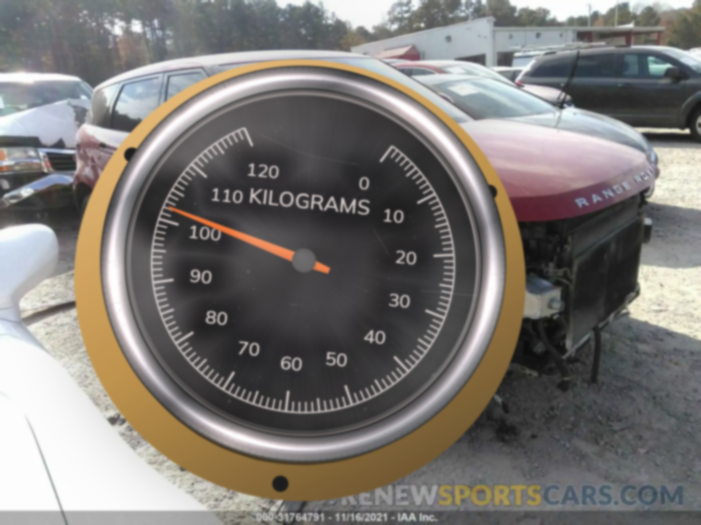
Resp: 102 kg
